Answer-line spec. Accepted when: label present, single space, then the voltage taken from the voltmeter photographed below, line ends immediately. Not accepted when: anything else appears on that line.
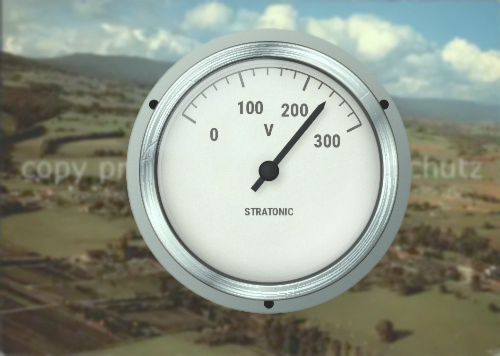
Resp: 240 V
